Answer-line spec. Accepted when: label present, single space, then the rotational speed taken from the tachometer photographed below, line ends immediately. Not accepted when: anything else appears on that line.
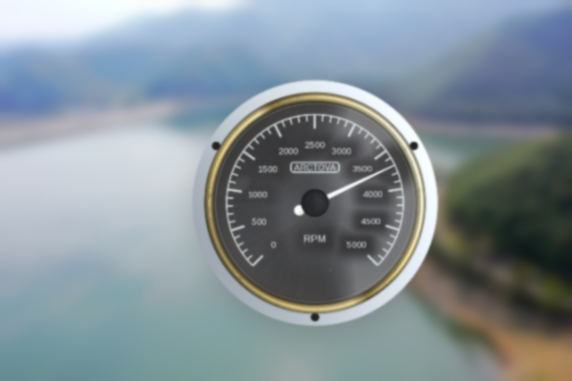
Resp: 3700 rpm
